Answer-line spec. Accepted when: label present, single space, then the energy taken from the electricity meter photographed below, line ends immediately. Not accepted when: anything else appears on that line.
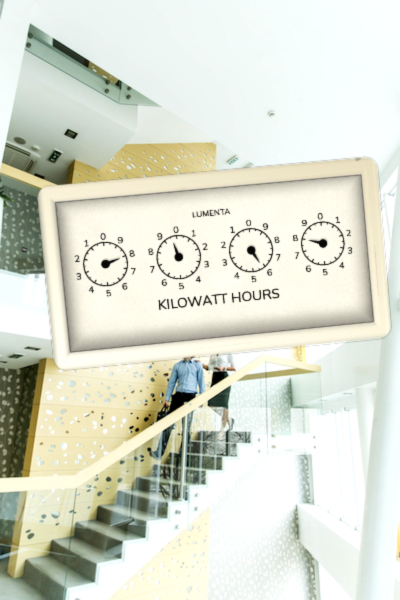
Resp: 7958 kWh
